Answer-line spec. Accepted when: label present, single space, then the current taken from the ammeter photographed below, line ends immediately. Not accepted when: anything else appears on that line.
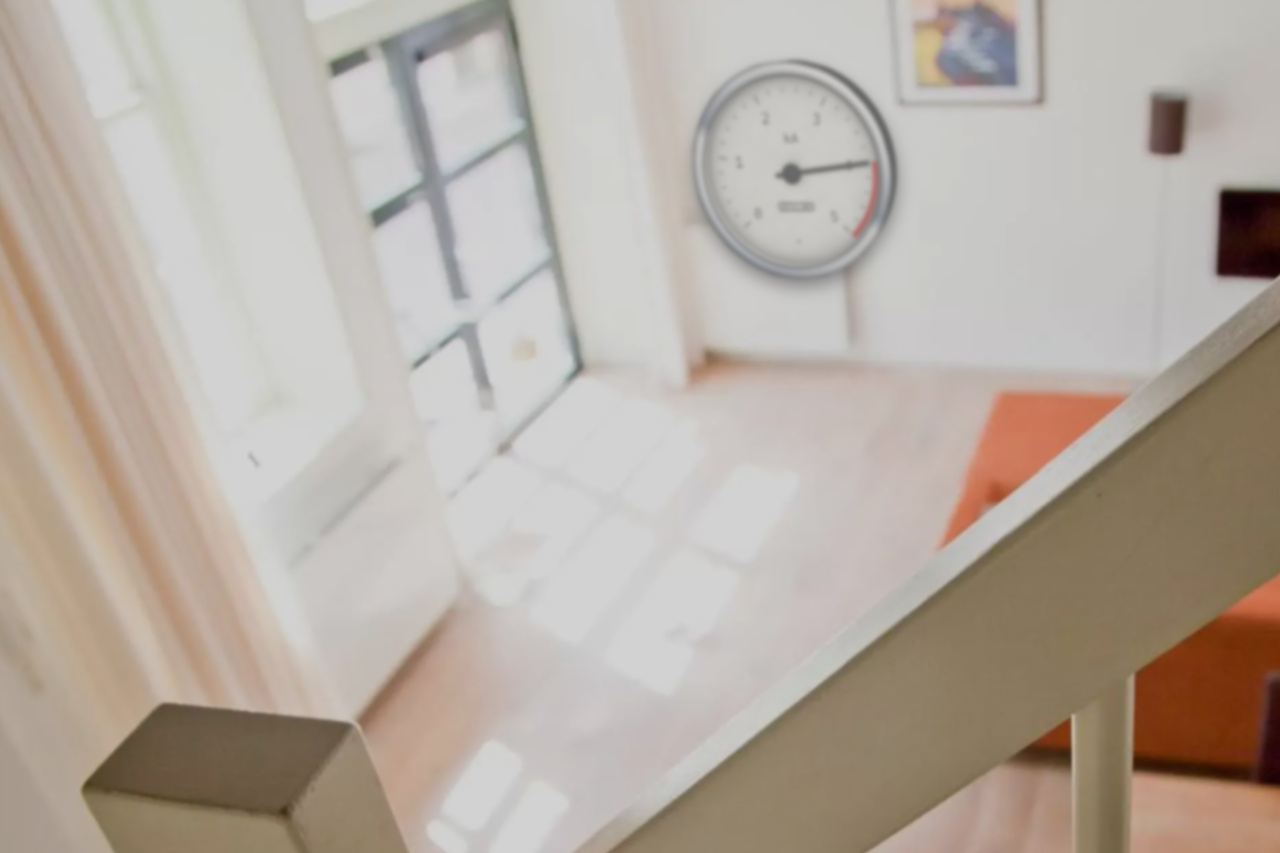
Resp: 4 kA
